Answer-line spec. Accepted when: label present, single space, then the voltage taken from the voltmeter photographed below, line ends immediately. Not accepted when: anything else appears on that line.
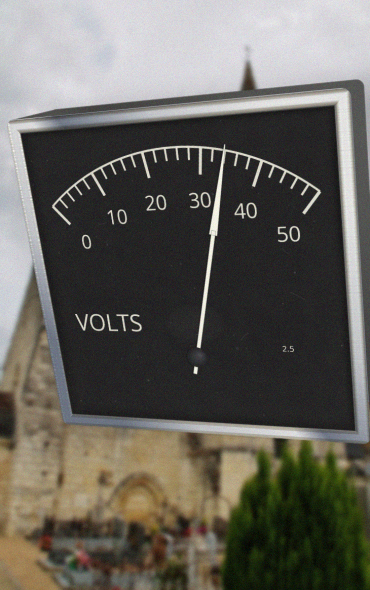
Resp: 34 V
